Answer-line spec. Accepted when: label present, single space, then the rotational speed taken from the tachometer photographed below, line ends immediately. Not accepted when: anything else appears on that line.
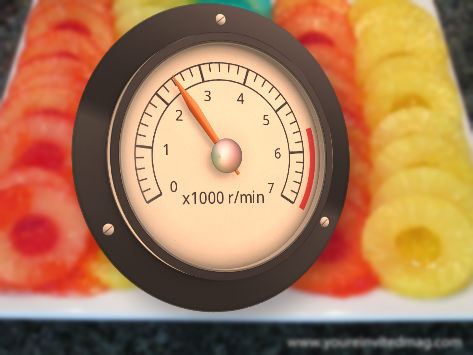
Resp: 2400 rpm
